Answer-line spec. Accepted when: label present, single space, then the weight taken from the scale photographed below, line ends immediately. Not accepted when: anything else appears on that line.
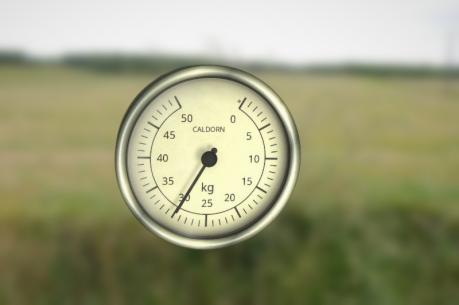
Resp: 30 kg
